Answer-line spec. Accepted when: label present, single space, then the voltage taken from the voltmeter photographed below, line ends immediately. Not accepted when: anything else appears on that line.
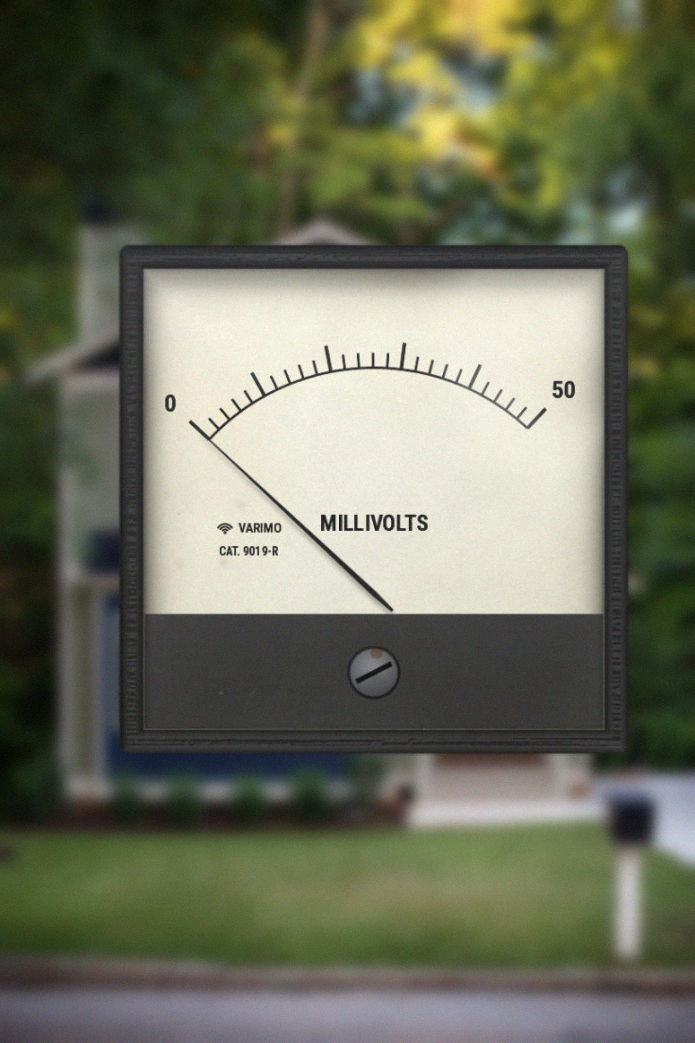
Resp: 0 mV
